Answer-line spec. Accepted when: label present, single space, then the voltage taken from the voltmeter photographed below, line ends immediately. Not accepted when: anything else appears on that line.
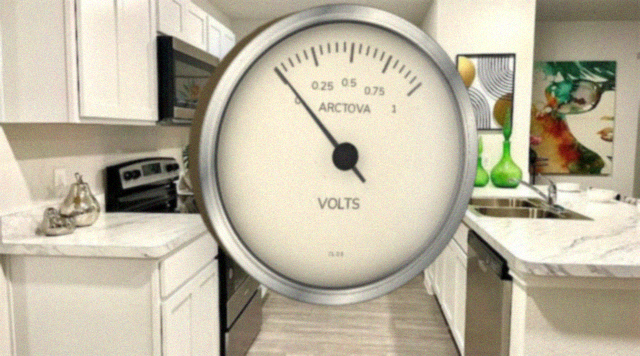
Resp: 0 V
